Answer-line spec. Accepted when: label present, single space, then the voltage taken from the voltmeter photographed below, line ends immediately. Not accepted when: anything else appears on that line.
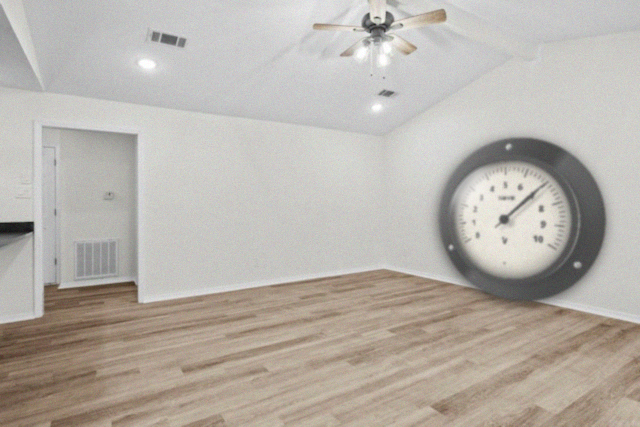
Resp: 7 V
